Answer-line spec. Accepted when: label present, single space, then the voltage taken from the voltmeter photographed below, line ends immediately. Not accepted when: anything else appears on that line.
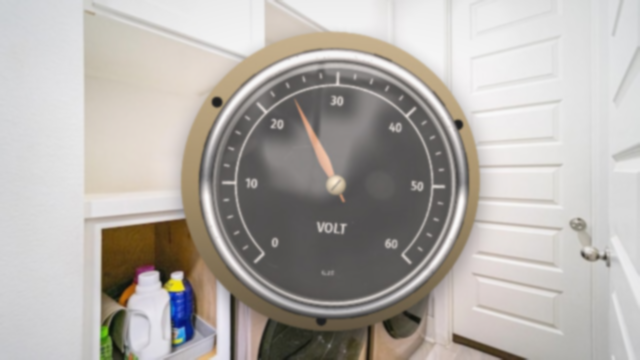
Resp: 24 V
